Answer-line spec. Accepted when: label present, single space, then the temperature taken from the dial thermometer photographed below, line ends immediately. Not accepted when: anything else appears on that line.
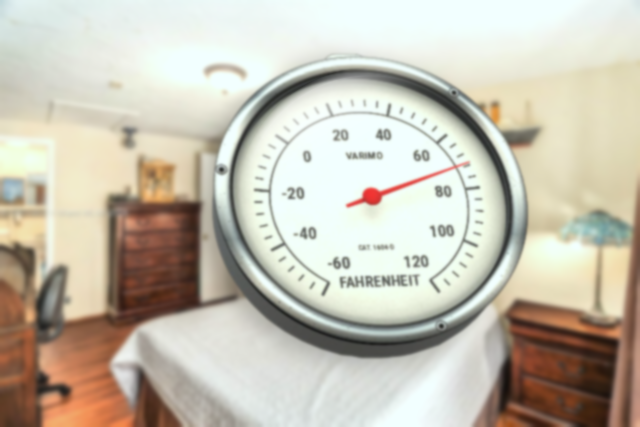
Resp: 72 °F
